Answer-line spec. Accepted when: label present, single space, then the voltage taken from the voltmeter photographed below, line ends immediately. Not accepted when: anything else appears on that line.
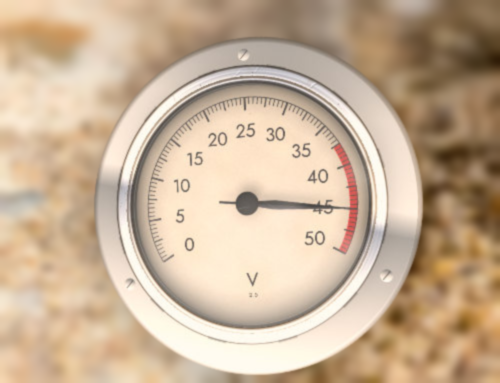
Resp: 45 V
